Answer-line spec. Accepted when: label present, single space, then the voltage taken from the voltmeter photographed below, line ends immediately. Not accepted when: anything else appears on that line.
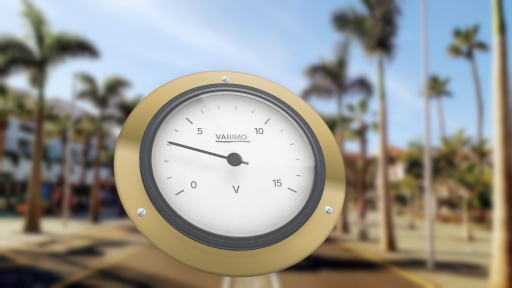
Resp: 3 V
